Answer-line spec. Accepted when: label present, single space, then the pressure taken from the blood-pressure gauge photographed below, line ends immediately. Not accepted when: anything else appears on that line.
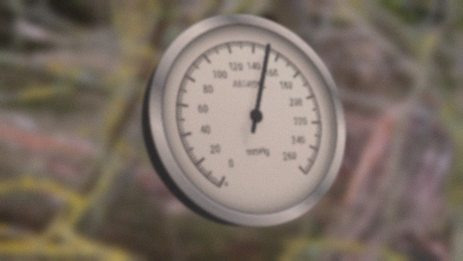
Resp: 150 mmHg
